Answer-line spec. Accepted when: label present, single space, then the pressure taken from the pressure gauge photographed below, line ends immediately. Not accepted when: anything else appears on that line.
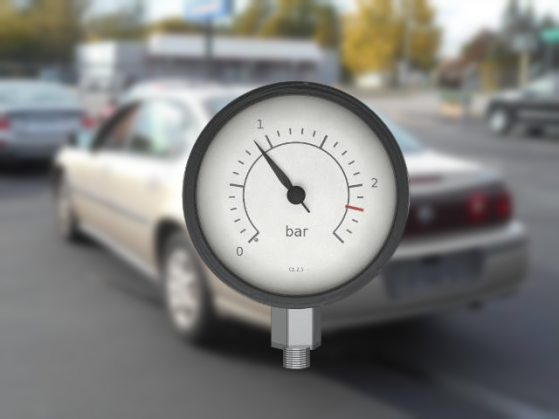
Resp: 0.9 bar
